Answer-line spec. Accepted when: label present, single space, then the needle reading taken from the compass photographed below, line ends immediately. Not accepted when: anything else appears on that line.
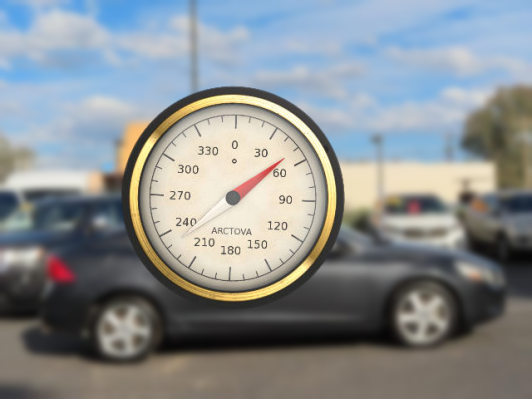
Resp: 50 °
